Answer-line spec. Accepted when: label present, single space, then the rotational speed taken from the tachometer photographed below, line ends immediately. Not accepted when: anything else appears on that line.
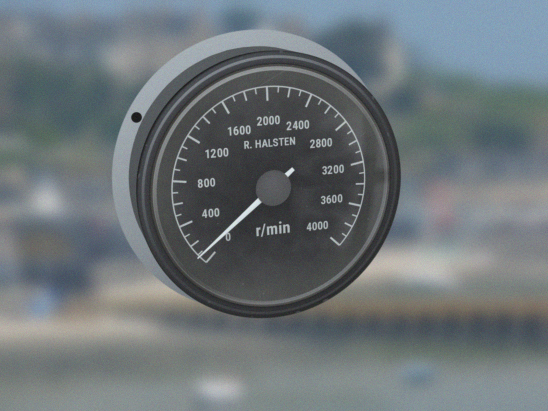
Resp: 100 rpm
